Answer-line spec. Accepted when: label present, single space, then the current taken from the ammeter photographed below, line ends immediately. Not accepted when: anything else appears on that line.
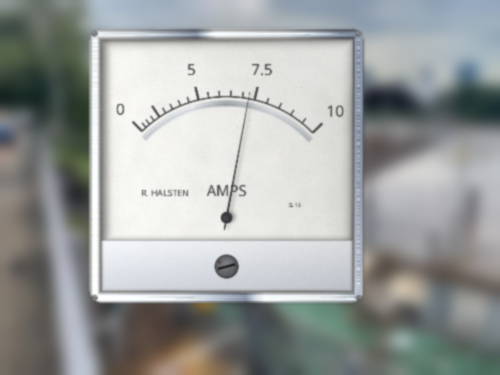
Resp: 7.25 A
